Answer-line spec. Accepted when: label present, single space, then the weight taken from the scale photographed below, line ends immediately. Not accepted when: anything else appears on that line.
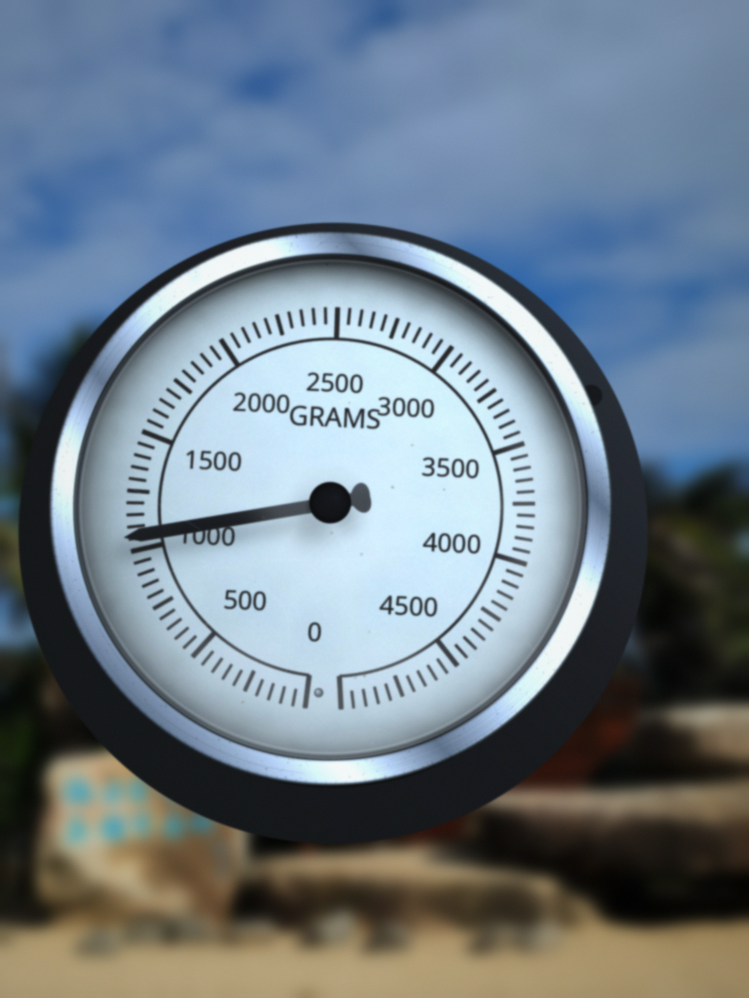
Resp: 1050 g
